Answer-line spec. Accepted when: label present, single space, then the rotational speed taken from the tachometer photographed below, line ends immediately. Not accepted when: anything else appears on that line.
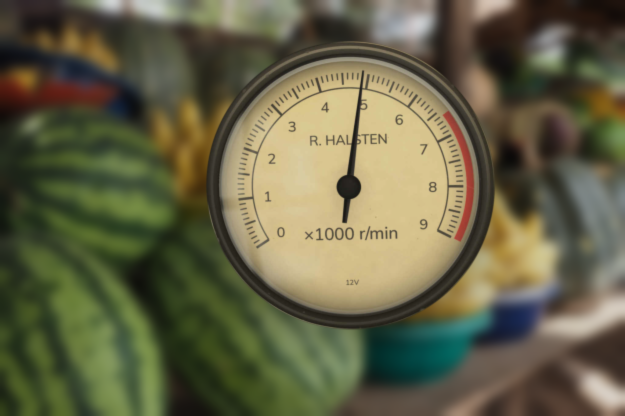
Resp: 4900 rpm
